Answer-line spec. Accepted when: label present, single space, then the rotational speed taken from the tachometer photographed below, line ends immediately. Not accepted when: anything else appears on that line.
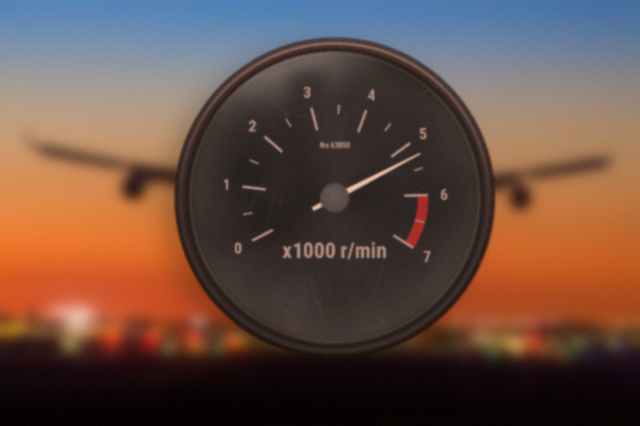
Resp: 5250 rpm
